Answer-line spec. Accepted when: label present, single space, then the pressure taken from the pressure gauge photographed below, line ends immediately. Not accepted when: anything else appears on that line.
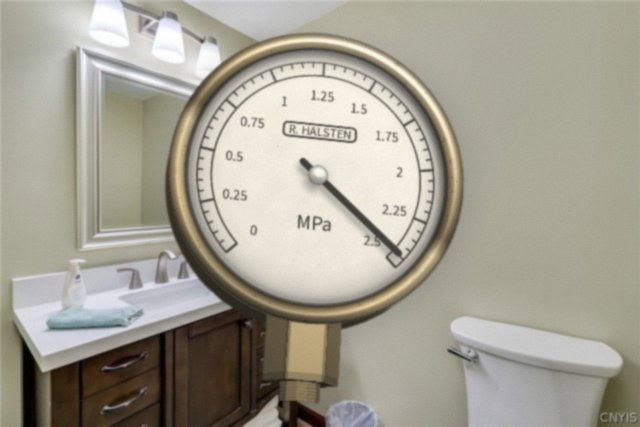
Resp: 2.45 MPa
